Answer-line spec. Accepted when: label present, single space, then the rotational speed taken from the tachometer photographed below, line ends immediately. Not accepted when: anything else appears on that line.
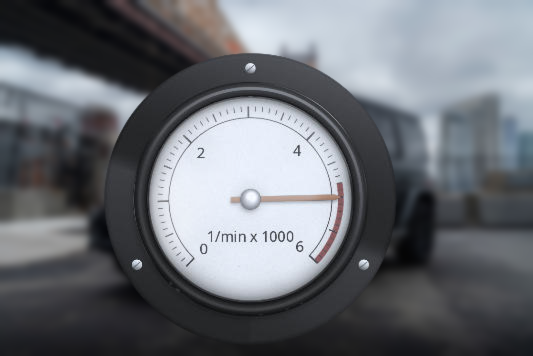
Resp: 5000 rpm
